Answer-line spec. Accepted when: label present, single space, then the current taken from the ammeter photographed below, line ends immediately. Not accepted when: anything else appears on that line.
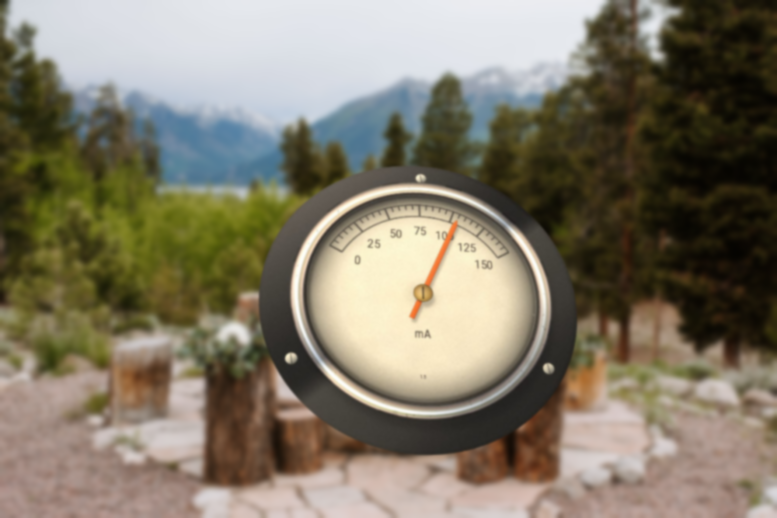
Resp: 105 mA
